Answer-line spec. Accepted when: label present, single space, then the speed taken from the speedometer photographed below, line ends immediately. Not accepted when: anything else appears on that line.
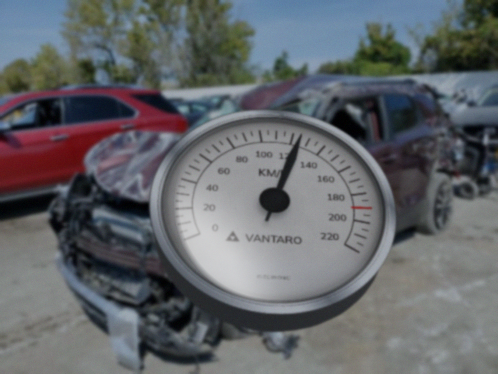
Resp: 125 km/h
